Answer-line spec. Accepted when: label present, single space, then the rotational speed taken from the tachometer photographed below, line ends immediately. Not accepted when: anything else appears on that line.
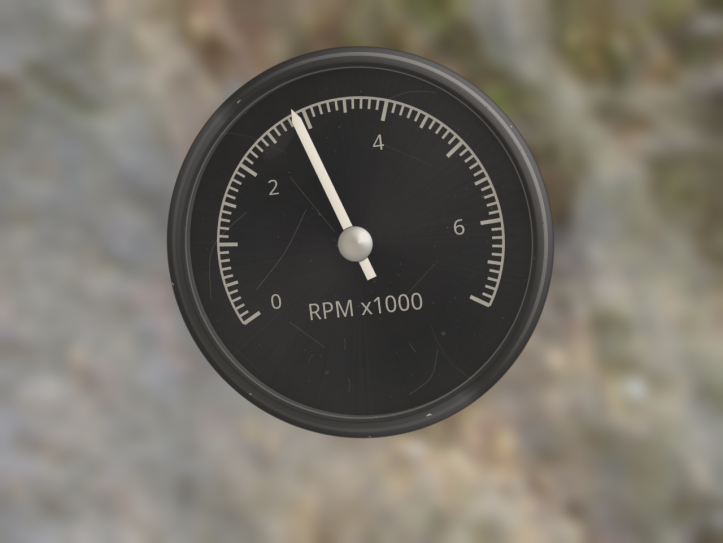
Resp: 2900 rpm
